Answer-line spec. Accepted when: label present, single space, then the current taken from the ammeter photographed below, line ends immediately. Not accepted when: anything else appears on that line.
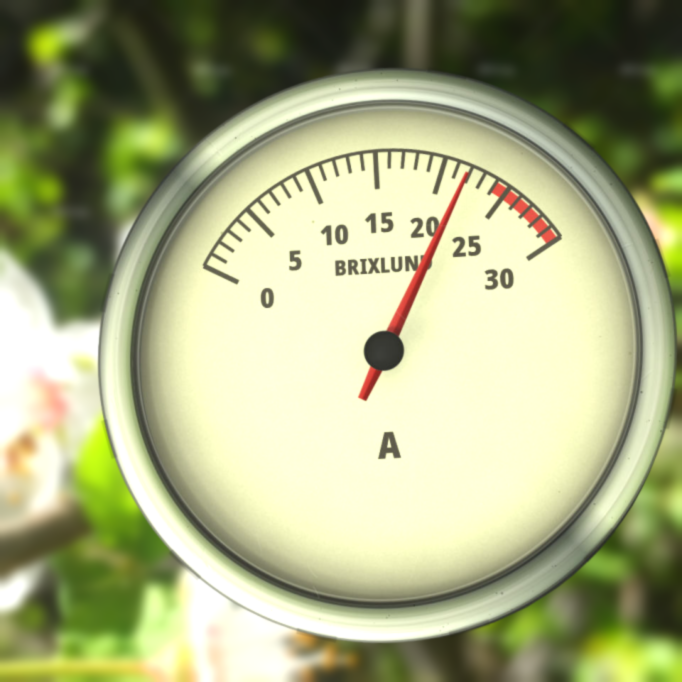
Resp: 22 A
